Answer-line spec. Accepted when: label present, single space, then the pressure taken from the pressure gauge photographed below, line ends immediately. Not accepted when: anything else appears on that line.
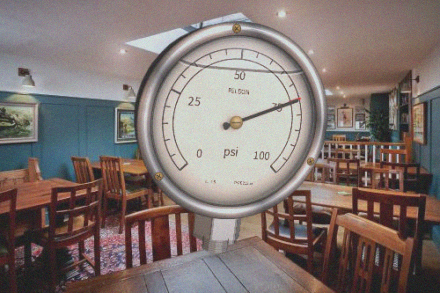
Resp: 75 psi
